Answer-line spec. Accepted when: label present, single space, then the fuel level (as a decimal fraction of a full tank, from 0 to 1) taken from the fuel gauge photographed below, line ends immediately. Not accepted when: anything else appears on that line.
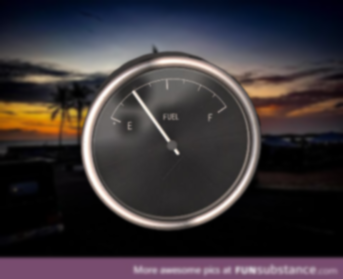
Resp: 0.25
